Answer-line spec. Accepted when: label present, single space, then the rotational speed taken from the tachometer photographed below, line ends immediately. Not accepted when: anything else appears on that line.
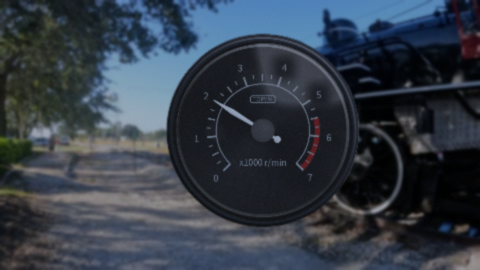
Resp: 2000 rpm
